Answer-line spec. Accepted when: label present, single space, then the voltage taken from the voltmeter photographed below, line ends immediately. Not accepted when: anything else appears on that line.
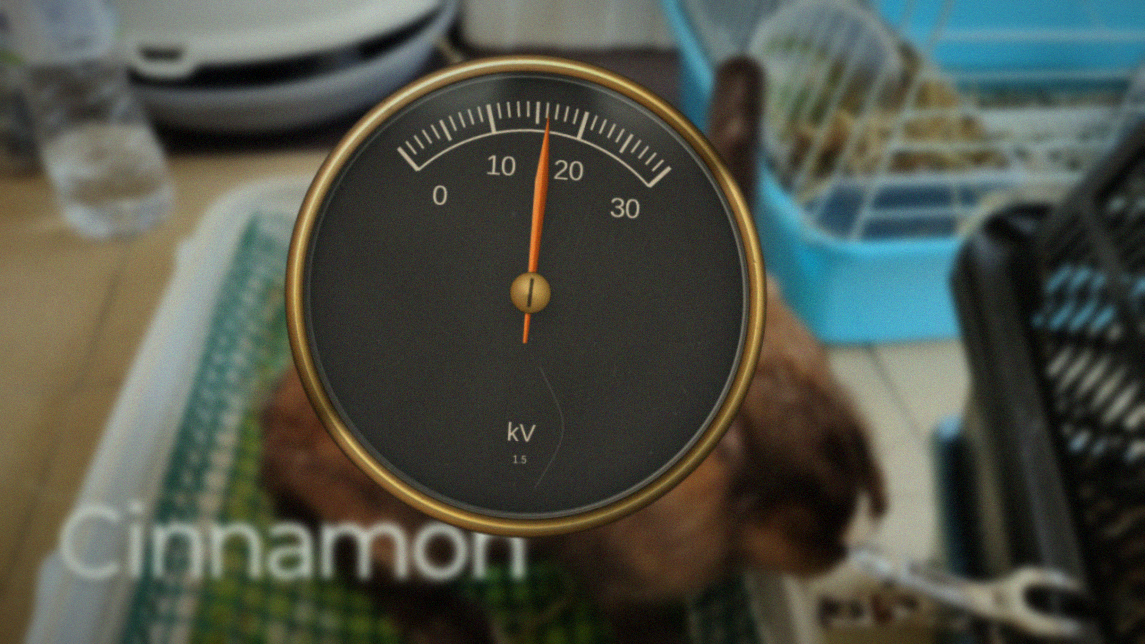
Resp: 16 kV
